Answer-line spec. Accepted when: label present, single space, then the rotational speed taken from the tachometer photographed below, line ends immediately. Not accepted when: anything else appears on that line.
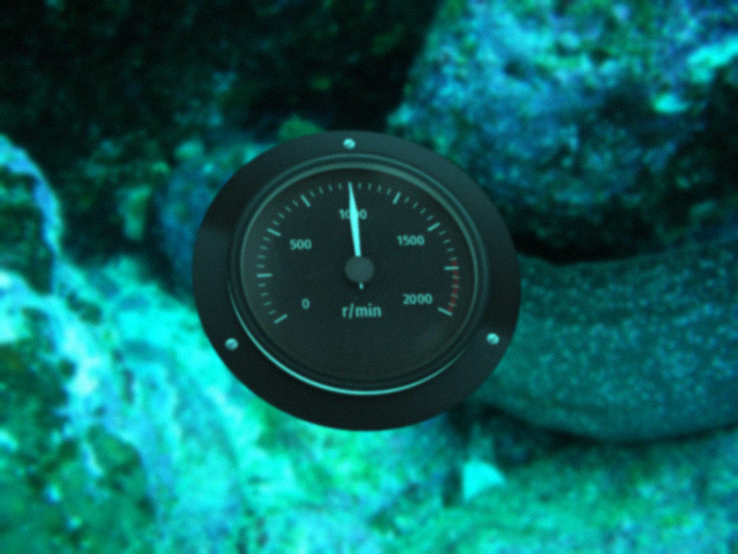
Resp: 1000 rpm
